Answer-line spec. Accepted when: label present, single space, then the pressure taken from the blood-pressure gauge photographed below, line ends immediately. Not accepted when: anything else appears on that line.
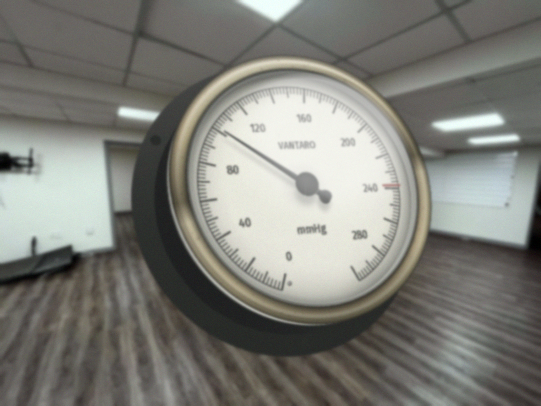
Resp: 100 mmHg
